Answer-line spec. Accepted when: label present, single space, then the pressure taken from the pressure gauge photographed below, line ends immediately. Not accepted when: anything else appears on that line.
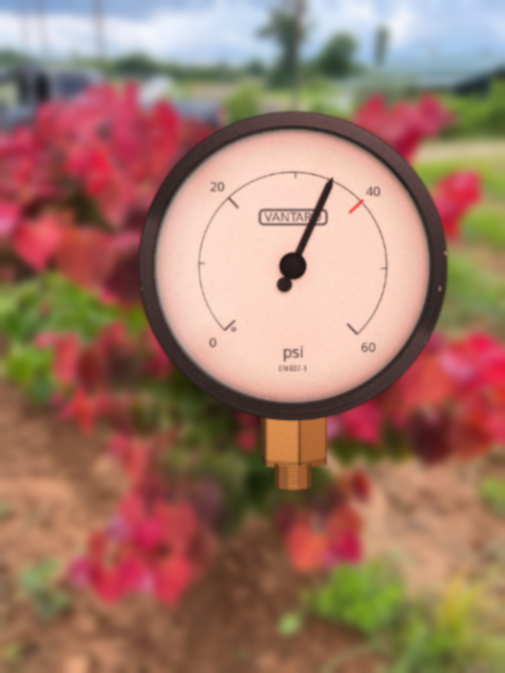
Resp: 35 psi
